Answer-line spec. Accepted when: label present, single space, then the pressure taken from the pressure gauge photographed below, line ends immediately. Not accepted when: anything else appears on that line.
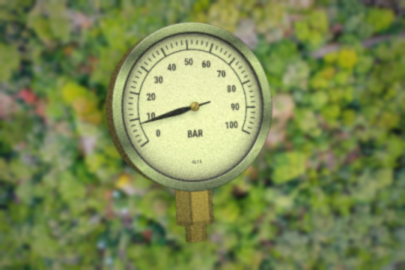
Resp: 8 bar
